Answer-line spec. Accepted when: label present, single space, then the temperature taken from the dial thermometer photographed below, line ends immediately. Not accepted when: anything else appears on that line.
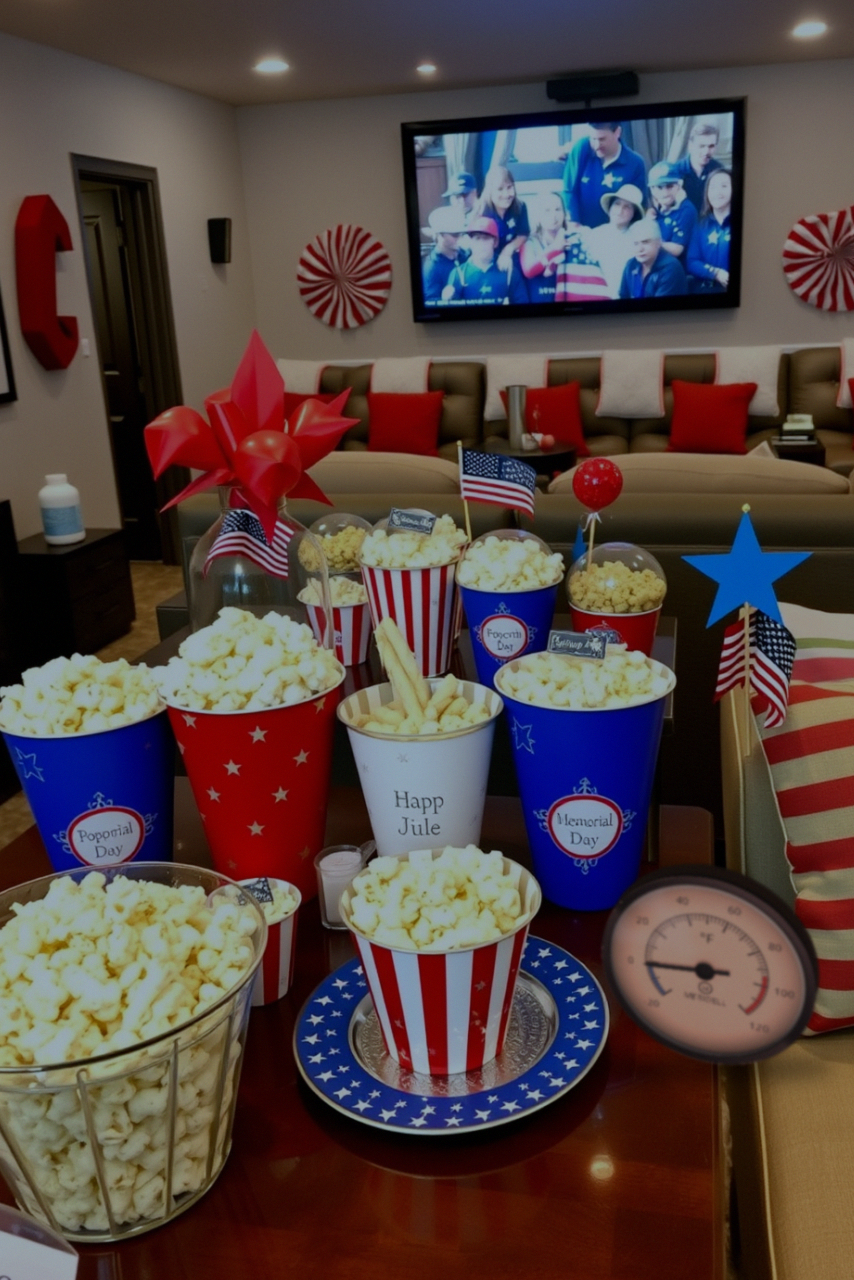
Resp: 0 °F
